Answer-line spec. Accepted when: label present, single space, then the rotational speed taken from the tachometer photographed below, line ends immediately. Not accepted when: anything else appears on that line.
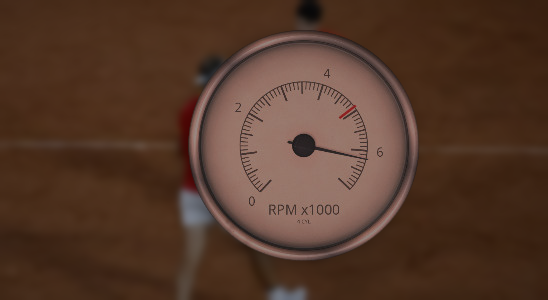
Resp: 6200 rpm
